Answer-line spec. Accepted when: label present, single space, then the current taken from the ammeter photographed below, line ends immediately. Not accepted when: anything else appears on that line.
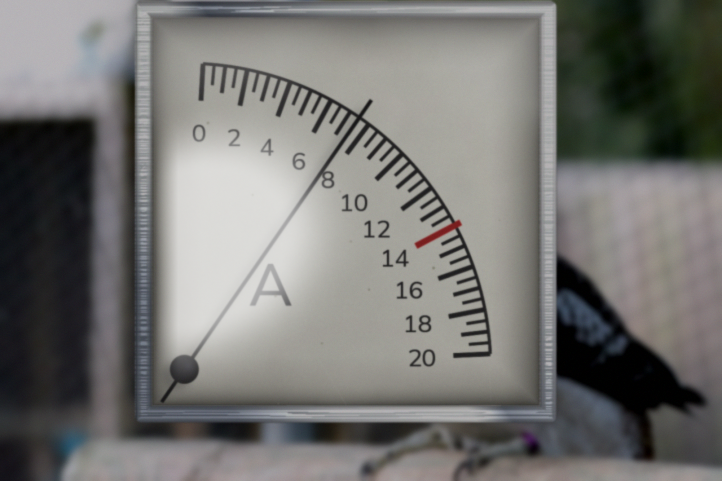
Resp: 7.5 A
